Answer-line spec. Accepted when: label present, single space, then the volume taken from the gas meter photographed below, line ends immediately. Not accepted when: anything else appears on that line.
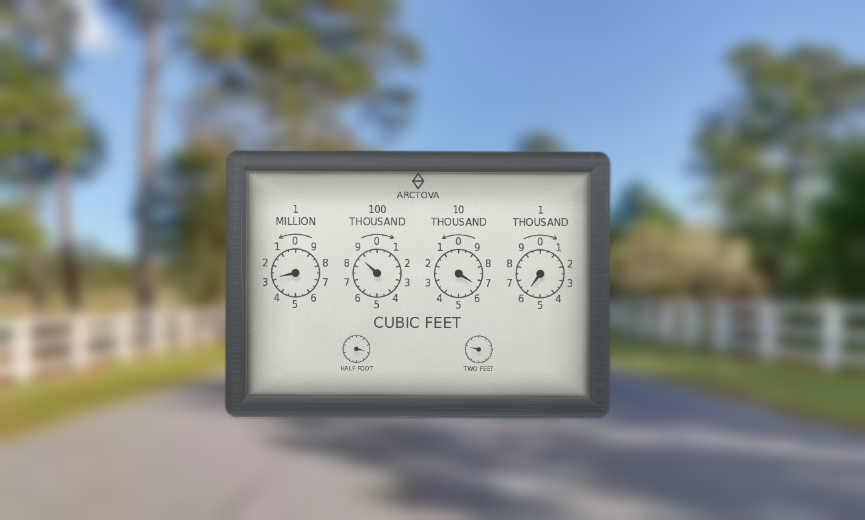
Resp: 286600 ft³
